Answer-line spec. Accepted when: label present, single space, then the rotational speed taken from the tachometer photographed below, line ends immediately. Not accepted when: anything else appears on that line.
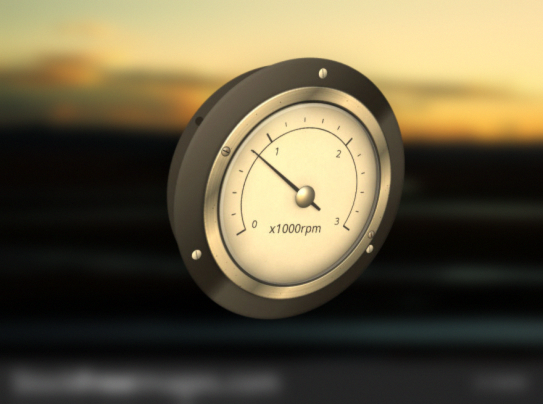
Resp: 800 rpm
